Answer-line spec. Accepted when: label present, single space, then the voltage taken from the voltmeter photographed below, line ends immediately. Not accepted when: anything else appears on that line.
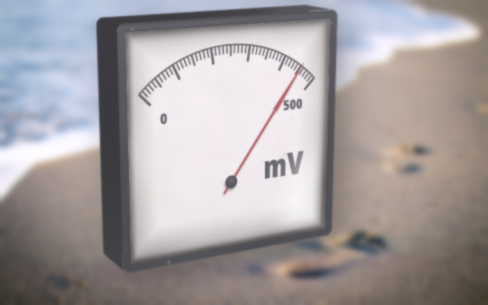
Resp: 450 mV
